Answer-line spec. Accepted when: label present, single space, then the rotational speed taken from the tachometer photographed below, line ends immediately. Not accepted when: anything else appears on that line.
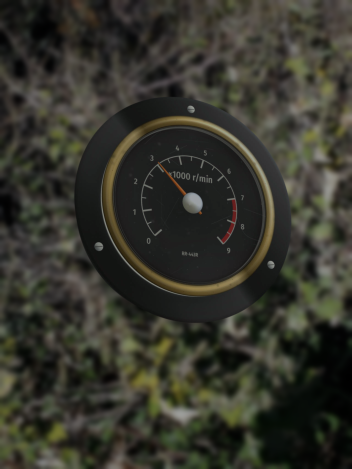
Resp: 3000 rpm
